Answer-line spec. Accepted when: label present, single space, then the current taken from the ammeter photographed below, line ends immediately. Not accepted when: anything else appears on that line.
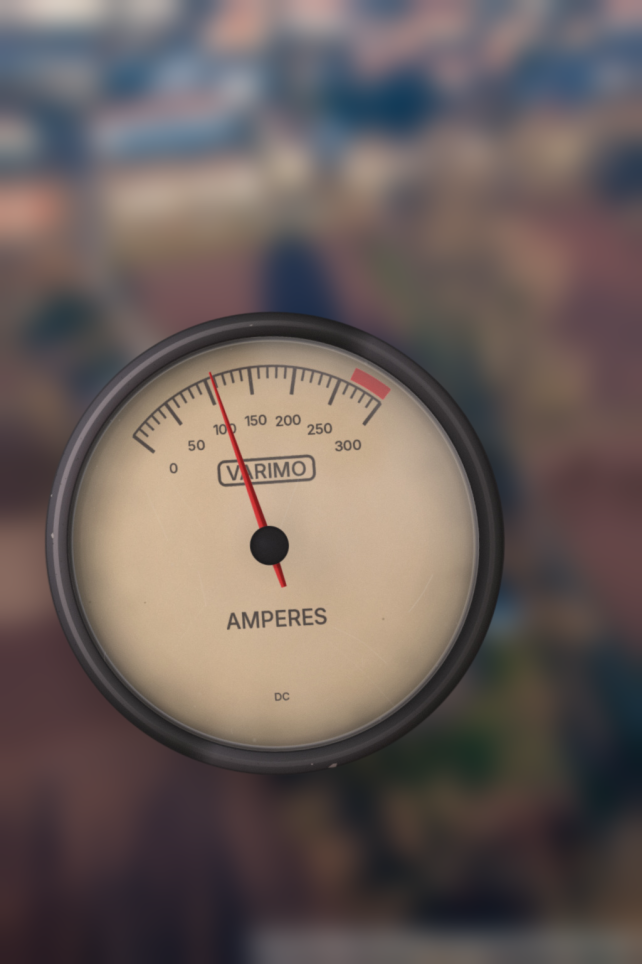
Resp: 110 A
